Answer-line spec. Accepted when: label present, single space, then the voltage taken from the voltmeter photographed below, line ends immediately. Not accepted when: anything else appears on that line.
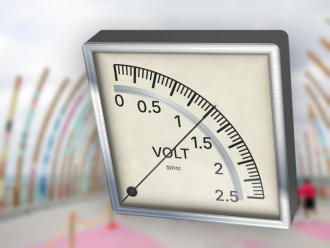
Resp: 1.25 V
